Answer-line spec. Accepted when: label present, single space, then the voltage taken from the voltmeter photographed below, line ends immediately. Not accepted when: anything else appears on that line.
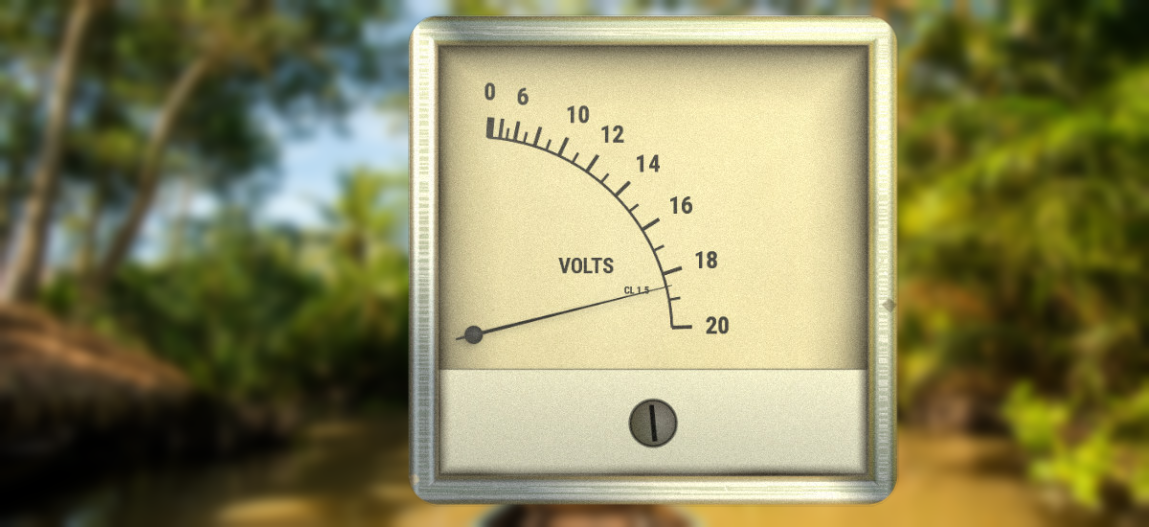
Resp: 18.5 V
